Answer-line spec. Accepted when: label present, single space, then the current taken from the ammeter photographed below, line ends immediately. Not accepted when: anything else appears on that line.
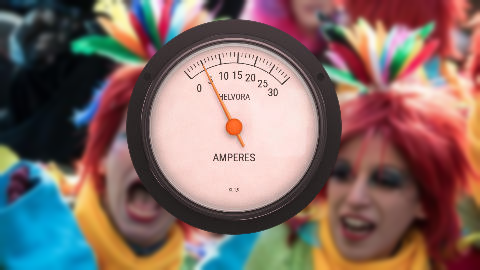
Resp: 5 A
